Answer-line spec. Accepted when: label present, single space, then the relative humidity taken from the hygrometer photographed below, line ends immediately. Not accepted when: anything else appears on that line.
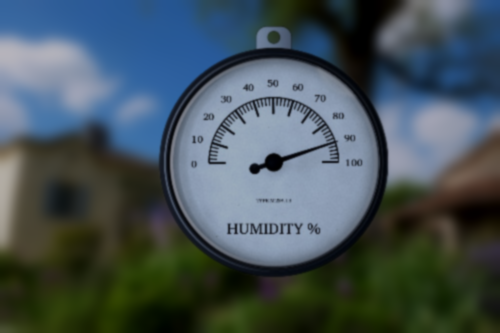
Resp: 90 %
